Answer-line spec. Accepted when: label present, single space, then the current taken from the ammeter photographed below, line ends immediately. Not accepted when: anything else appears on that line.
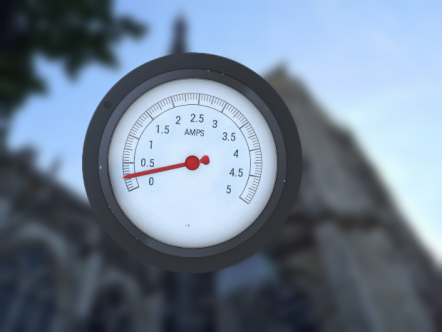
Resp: 0.25 A
